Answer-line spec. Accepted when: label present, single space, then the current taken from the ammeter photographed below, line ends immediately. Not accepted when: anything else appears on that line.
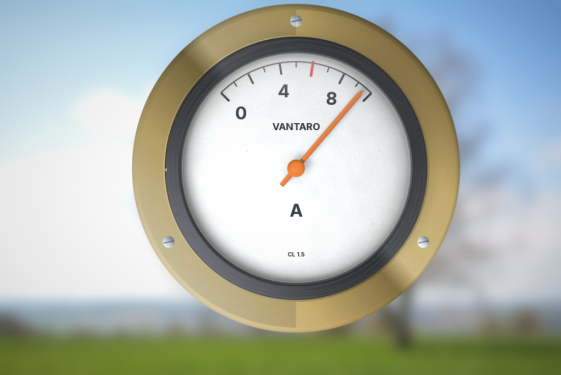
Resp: 9.5 A
